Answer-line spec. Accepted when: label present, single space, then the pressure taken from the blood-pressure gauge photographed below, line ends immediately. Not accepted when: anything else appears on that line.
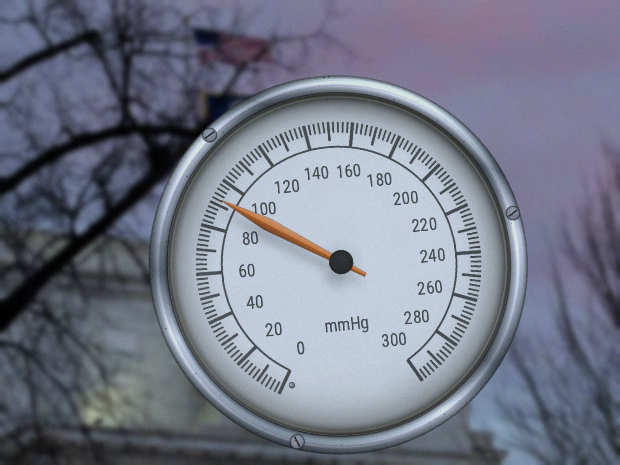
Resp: 92 mmHg
